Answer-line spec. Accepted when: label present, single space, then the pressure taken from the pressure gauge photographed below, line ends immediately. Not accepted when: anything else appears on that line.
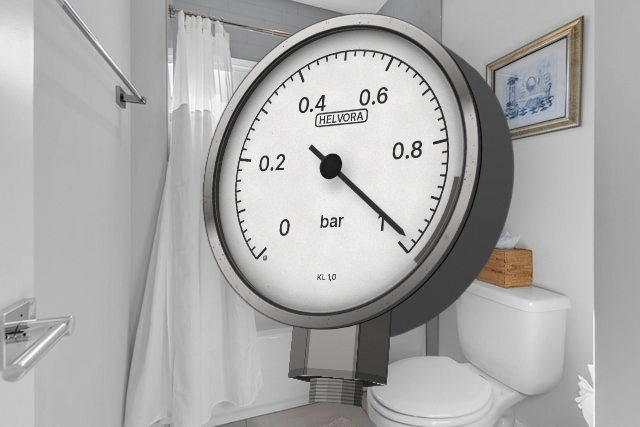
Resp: 0.98 bar
